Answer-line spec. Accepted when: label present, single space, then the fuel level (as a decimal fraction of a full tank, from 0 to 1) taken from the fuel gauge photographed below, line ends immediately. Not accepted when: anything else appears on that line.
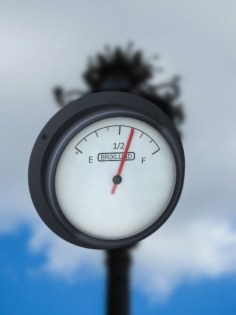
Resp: 0.625
